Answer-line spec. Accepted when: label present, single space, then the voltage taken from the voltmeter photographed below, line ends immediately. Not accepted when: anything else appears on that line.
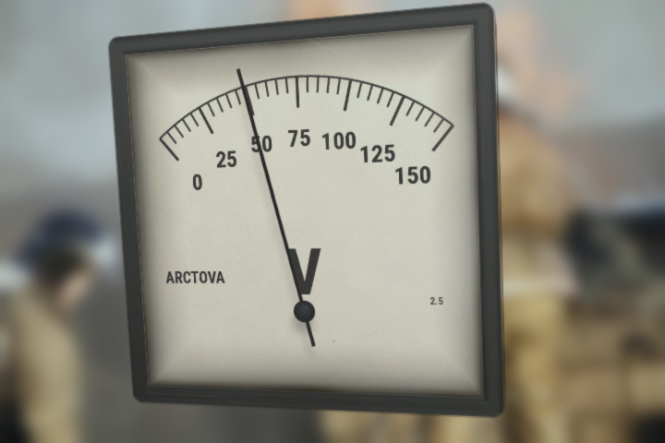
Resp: 50 V
